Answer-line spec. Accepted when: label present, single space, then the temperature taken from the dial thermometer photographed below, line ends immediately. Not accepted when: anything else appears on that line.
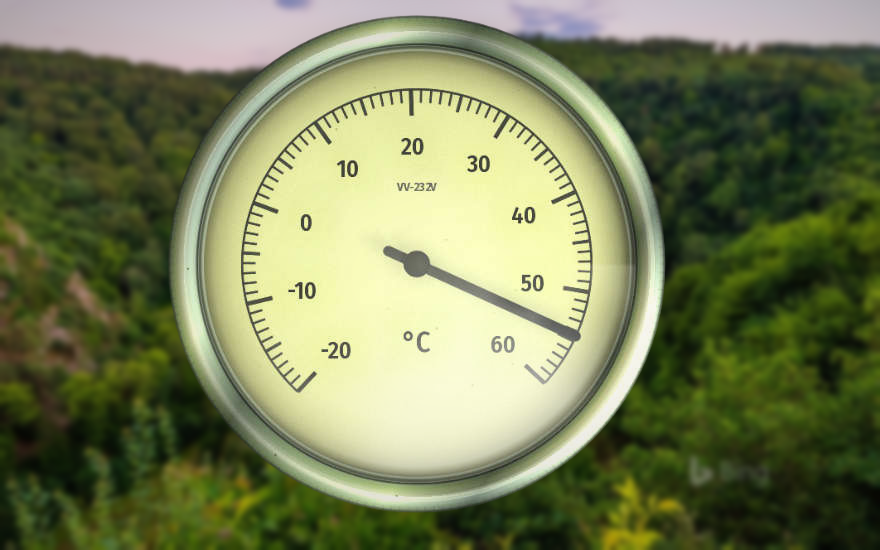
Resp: 54.5 °C
